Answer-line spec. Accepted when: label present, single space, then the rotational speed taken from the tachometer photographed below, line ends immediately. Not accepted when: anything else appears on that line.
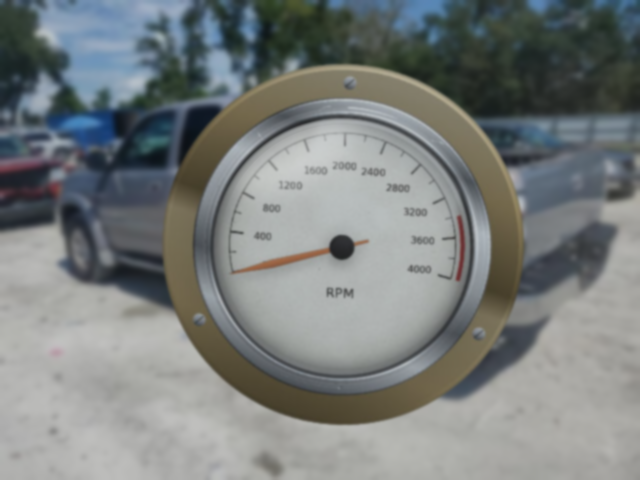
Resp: 0 rpm
